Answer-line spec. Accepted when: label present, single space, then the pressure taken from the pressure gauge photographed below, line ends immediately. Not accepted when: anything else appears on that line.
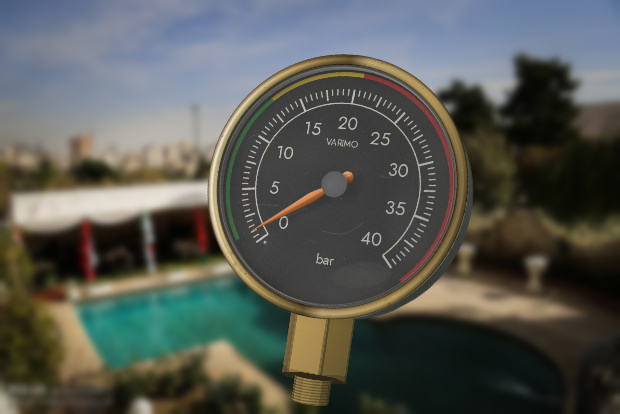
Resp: 1 bar
